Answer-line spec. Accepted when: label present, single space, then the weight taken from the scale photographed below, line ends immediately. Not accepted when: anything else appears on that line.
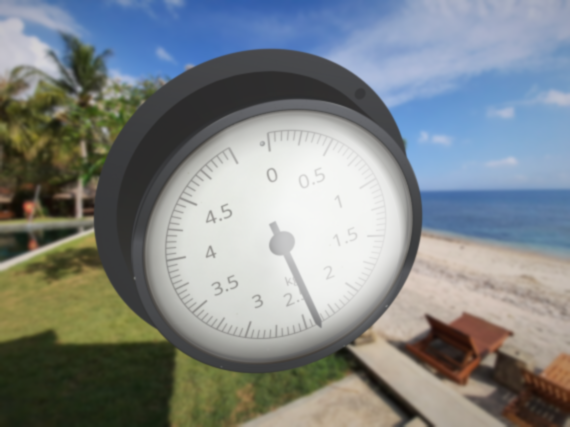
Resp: 2.4 kg
